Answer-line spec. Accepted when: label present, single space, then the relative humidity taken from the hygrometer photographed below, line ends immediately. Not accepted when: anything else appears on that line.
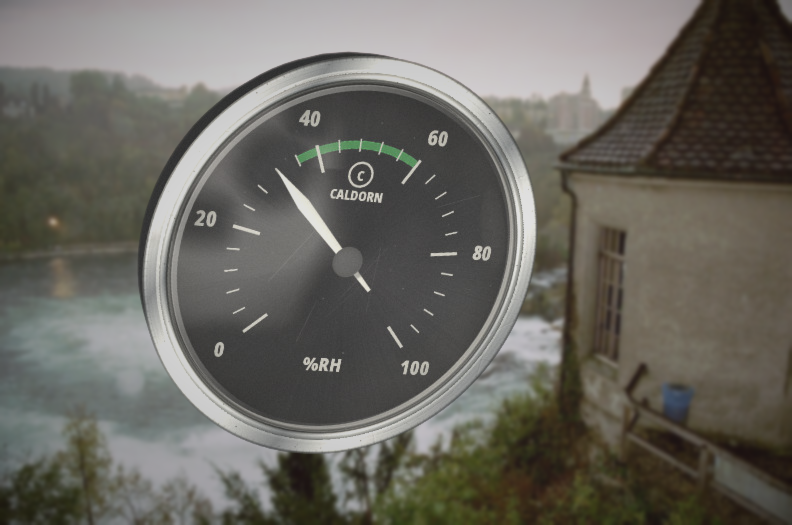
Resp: 32 %
